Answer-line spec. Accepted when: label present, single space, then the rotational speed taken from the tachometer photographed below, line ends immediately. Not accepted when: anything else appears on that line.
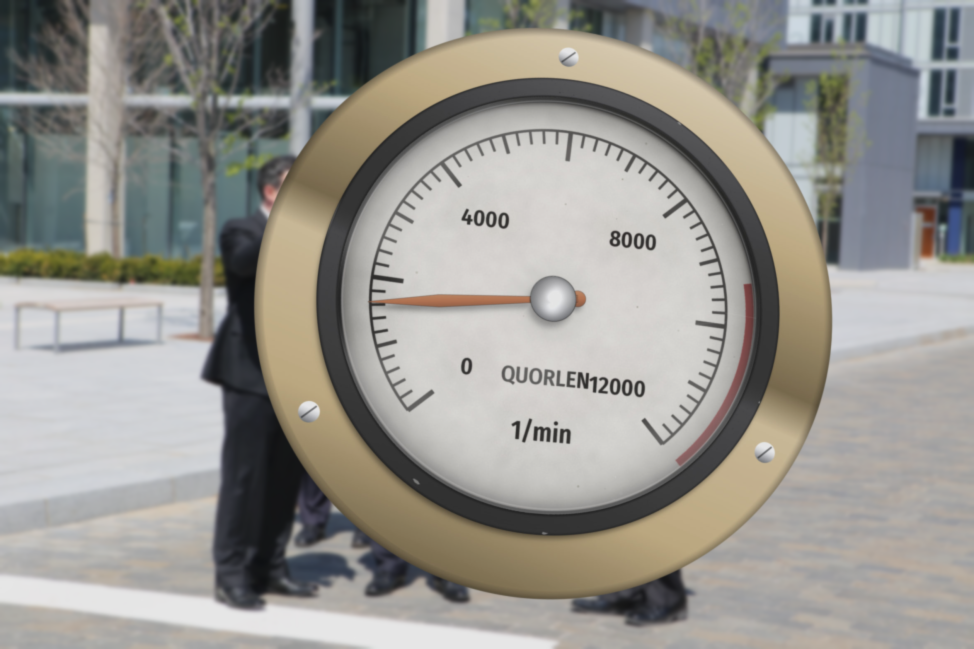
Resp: 1600 rpm
